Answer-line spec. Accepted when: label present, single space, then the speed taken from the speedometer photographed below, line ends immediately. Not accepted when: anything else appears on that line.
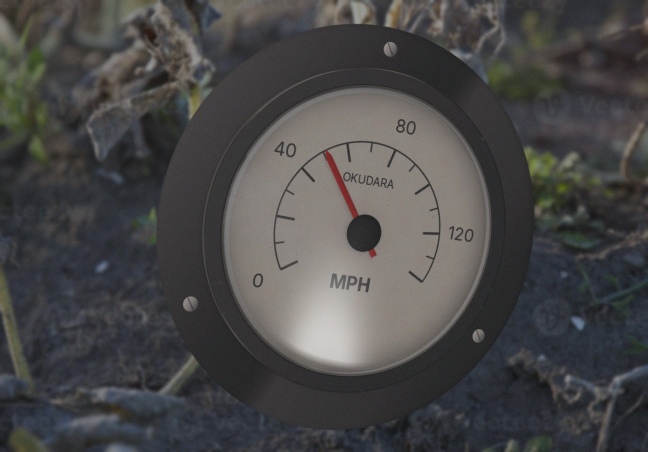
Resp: 50 mph
